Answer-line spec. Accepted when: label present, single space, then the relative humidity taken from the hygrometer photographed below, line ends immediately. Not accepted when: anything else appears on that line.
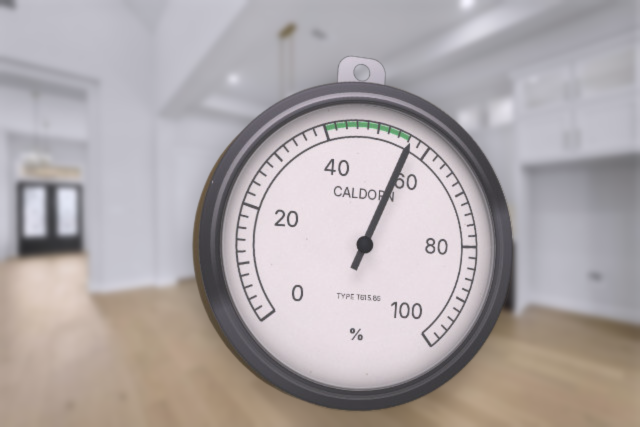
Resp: 56 %
